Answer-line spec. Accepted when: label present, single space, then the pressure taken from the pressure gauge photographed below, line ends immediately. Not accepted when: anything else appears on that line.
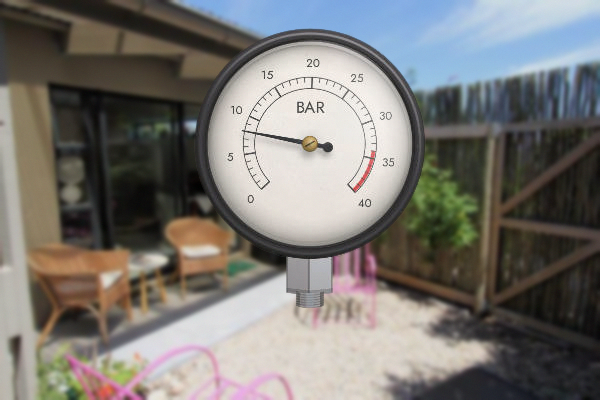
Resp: 8 bar
